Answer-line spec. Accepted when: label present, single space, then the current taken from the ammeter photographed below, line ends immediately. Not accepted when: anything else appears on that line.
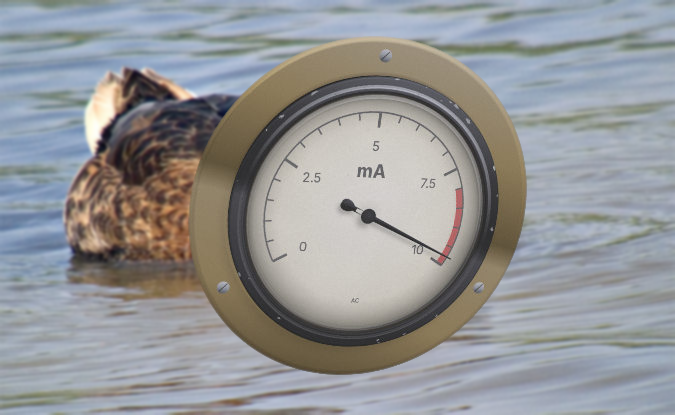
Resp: 9.75 mA
